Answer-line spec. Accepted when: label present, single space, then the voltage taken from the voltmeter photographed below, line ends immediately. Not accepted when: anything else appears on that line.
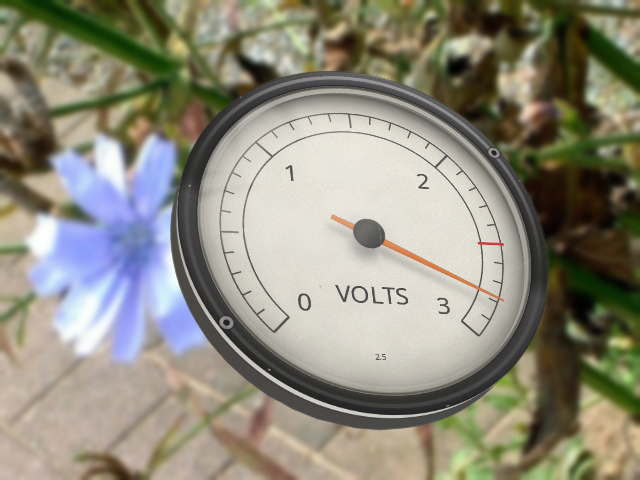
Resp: 2.8 V
